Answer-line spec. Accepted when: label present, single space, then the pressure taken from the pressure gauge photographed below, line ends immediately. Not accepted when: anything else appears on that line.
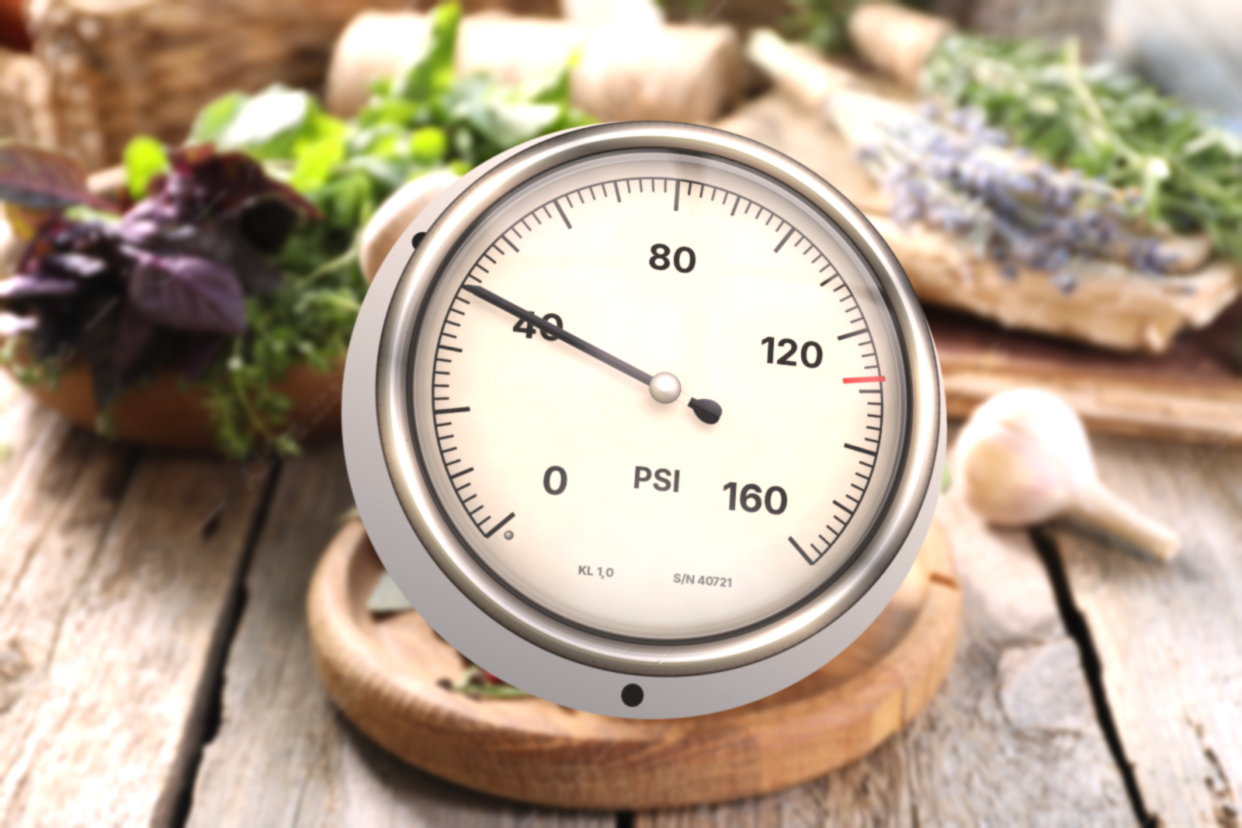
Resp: 40 psi
